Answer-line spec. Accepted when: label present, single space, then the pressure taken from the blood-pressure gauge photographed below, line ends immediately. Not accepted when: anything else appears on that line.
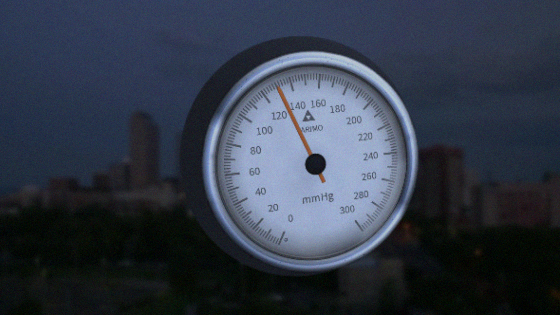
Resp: 130 mmHg
